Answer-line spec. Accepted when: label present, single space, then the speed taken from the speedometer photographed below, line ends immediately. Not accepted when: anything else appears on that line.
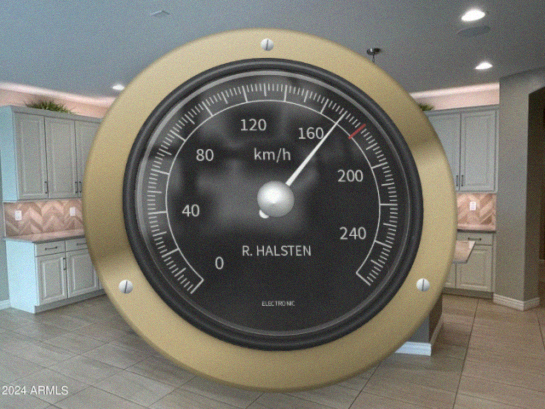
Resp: 170 km/h
